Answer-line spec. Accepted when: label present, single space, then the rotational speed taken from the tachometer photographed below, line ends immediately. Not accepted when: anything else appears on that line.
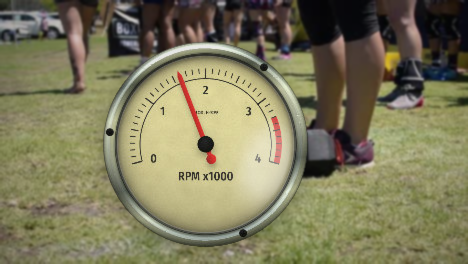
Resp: 1600 rpm
